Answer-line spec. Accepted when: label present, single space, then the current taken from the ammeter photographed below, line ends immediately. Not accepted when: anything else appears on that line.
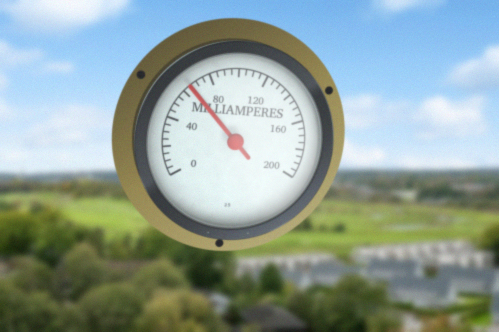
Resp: 65 mA
